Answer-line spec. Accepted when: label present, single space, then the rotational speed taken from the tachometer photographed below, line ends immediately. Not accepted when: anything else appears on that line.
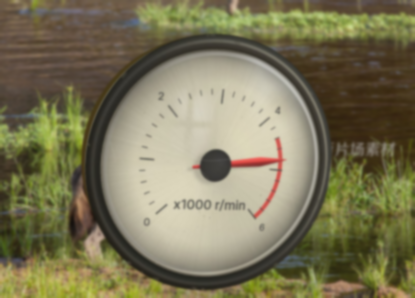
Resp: 4800 rpm
